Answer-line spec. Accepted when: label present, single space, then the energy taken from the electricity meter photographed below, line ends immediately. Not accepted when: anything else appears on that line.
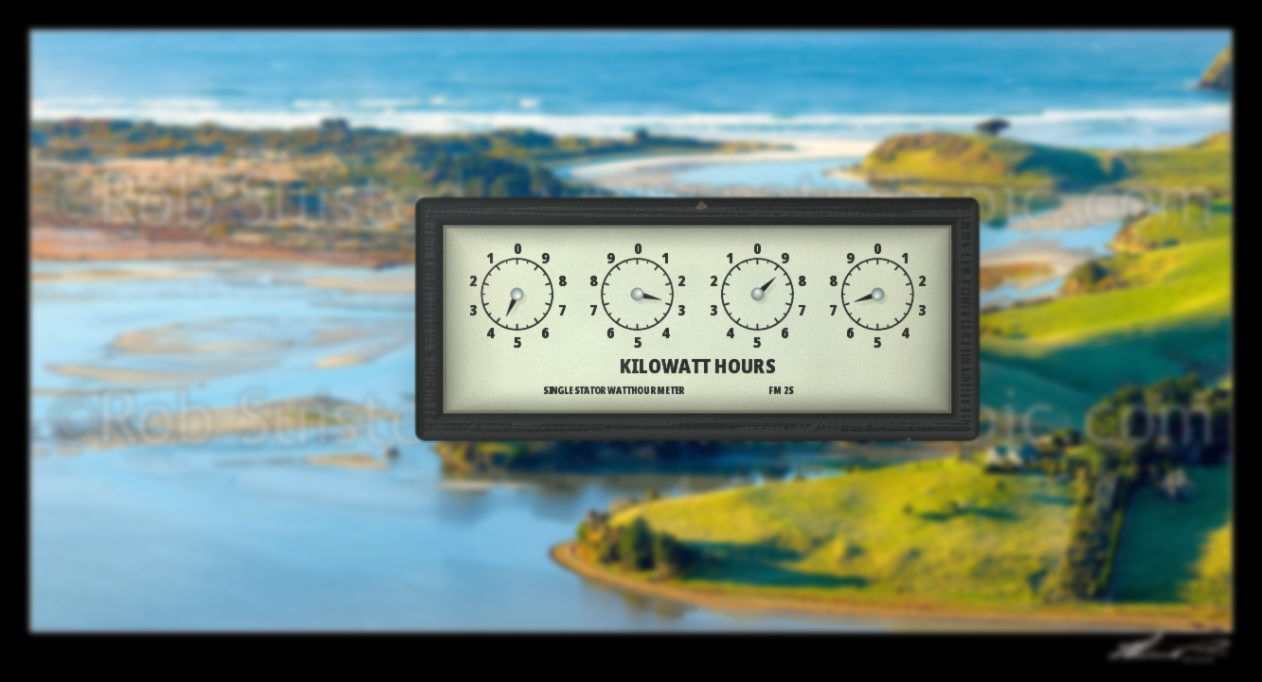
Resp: 4287 kWh
